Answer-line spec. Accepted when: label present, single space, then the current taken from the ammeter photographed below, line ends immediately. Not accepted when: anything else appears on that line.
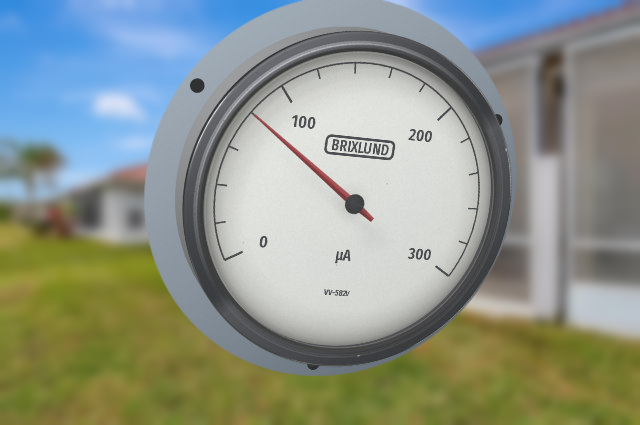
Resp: 80 µA
